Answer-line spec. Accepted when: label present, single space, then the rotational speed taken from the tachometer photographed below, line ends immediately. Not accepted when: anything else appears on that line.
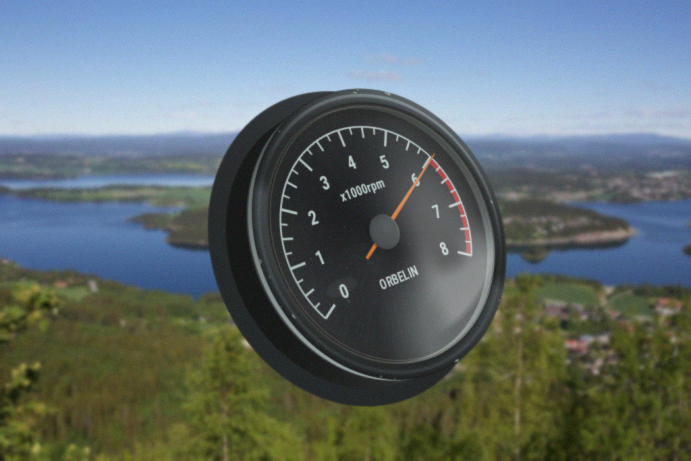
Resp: 6000 rpm
